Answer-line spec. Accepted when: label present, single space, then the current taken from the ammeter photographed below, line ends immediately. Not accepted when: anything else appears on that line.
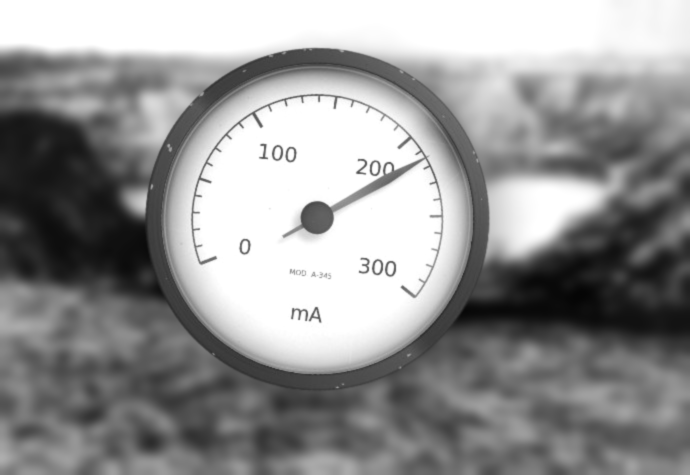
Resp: 215 mA
